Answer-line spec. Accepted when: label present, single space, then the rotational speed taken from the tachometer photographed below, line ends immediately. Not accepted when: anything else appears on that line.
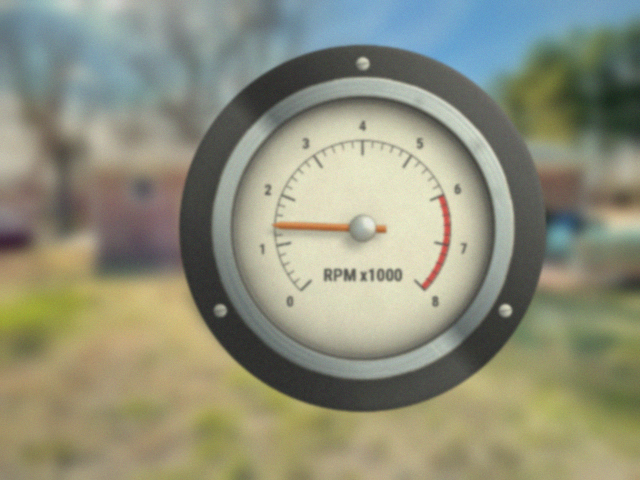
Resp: 1400 rpm
